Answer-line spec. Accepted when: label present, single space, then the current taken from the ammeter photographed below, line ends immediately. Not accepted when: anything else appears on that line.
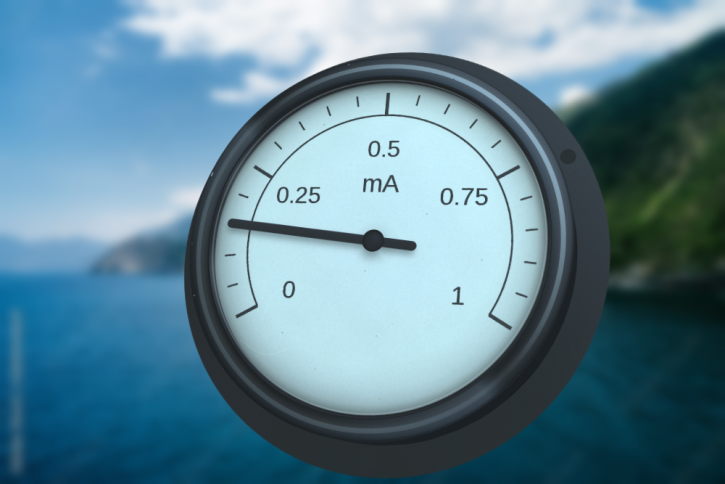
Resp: 0.15 mA
